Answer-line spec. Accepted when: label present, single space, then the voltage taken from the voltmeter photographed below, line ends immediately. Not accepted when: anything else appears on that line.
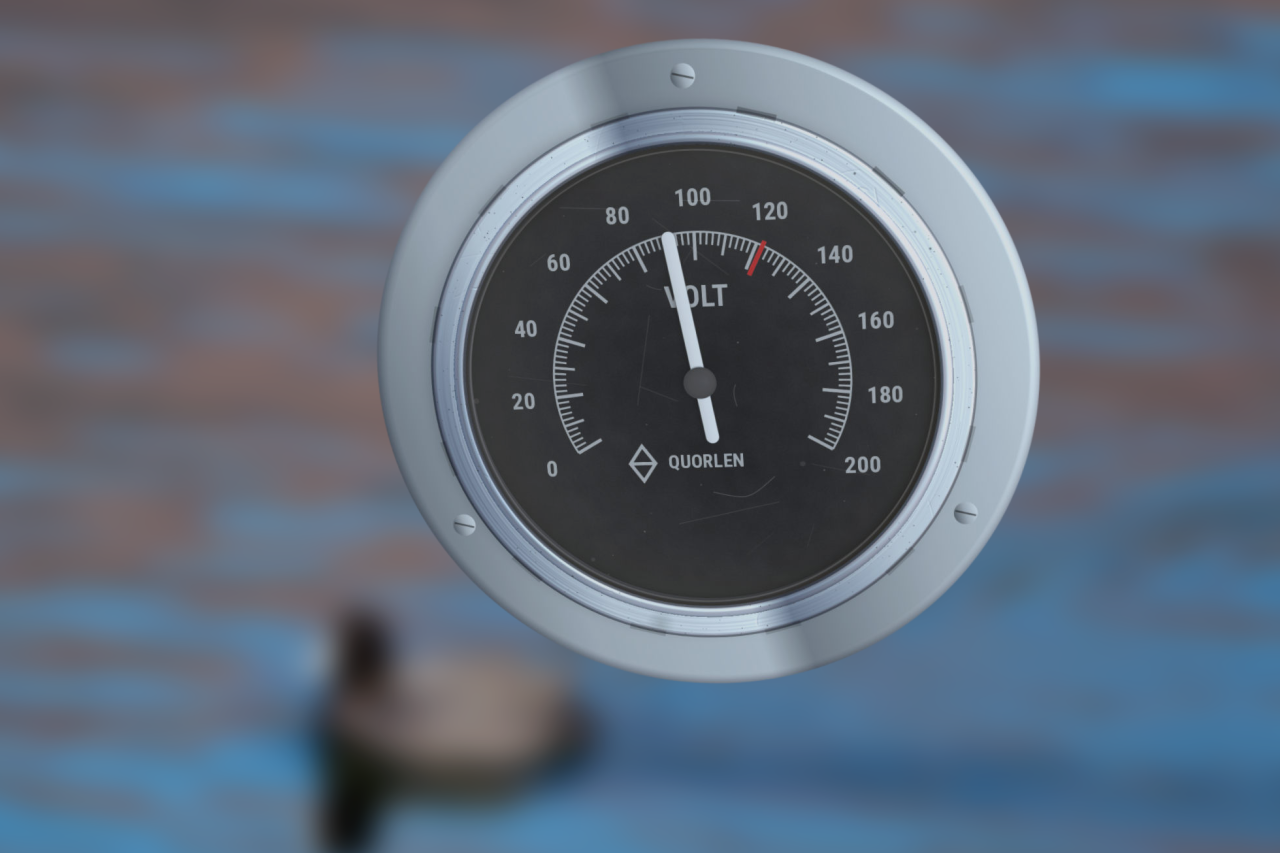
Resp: 92 V
